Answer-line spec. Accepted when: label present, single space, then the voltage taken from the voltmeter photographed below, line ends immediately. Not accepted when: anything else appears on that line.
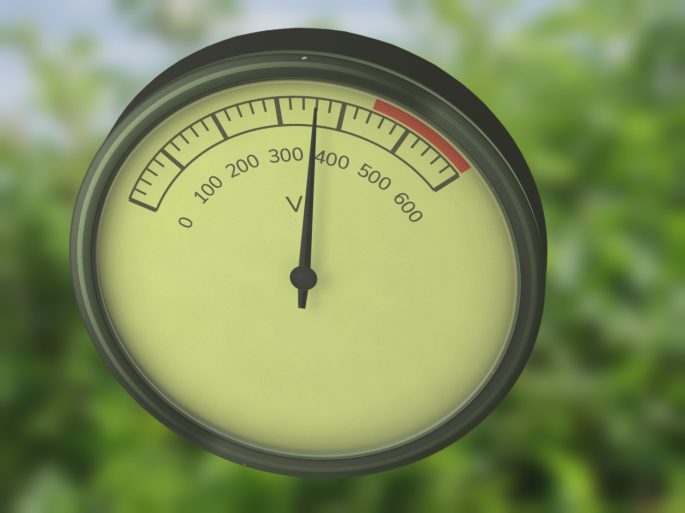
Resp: 360 V
